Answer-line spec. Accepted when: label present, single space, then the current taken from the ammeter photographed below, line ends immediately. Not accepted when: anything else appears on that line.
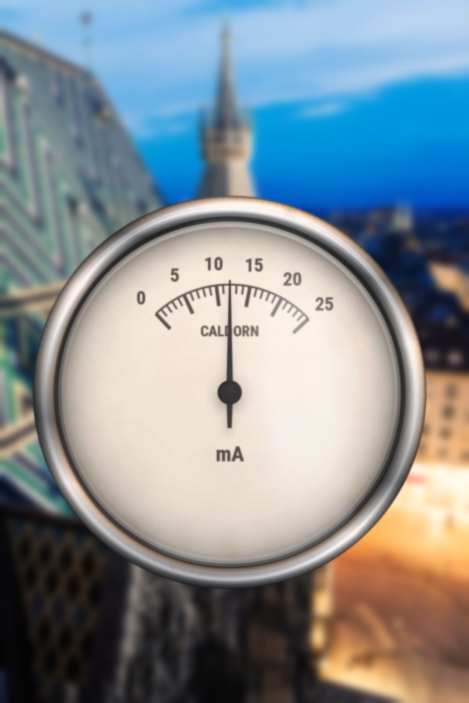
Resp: 12 mA
